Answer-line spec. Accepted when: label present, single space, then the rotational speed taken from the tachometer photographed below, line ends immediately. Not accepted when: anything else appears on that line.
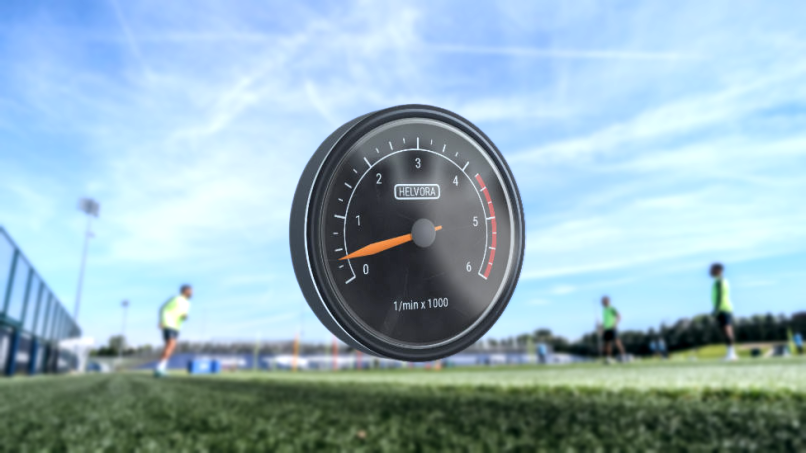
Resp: 375 rpm
